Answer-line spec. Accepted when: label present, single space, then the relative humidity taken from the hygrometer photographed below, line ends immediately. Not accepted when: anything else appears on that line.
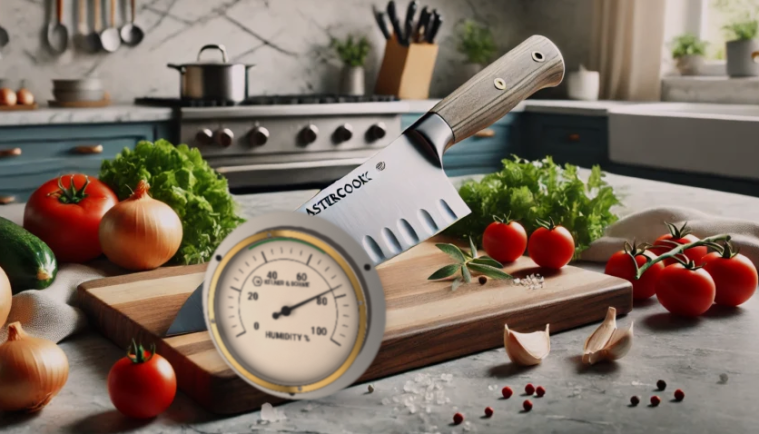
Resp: 76 %
